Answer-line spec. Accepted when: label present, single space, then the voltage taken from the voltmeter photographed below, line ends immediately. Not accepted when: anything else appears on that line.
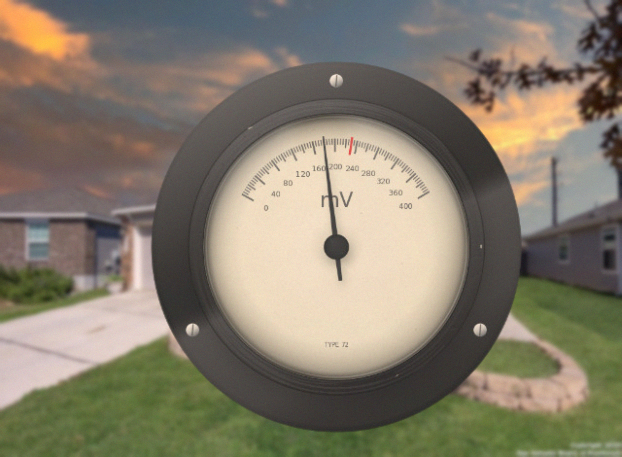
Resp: 180 mV
